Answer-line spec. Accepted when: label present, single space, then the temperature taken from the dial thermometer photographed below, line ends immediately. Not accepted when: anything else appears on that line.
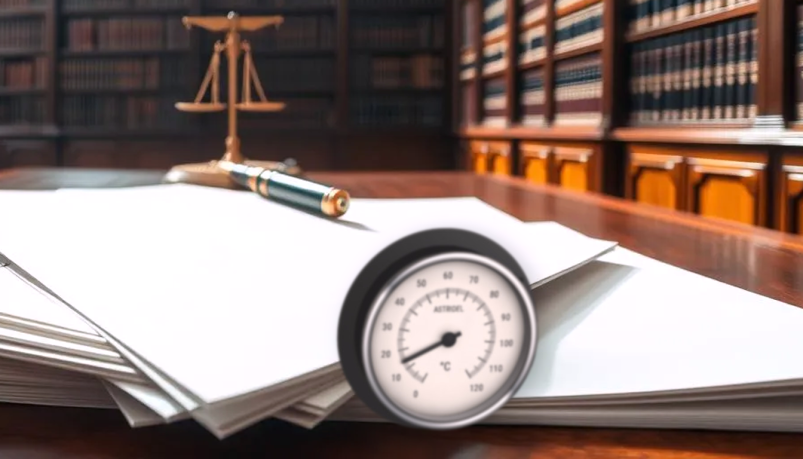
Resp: 15 °C
